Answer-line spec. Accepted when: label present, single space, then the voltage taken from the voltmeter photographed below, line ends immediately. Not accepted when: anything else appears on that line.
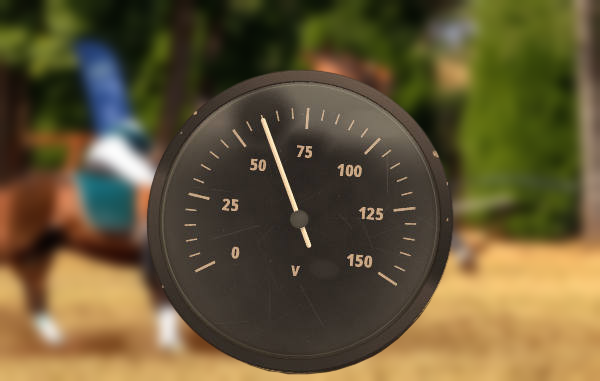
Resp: 60 V
